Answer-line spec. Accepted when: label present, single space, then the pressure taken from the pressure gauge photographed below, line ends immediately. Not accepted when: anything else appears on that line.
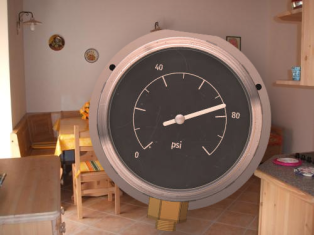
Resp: 75 psi
